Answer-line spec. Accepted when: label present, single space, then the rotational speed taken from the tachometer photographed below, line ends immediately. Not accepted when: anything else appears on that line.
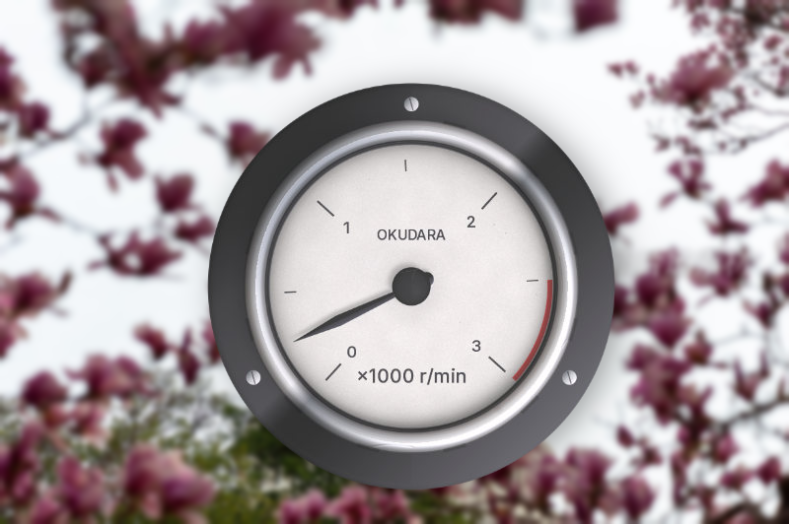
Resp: 250 rpm
